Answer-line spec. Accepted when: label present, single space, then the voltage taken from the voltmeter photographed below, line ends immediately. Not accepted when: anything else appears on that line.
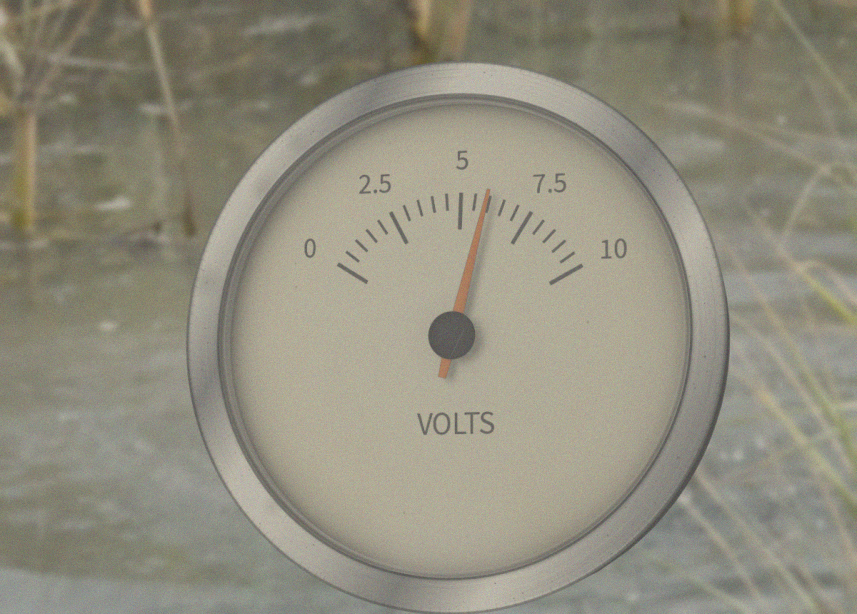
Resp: 6 V
